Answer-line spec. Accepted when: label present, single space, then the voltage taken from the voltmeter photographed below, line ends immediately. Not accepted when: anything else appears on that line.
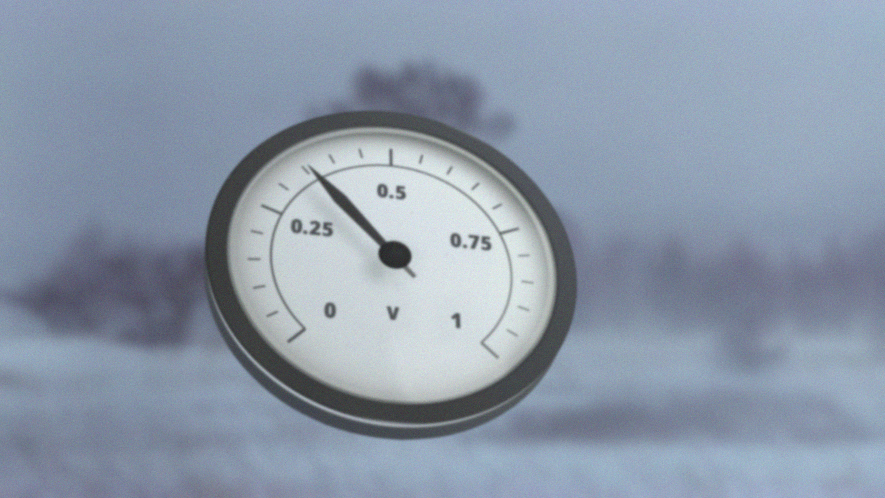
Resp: 0.35 V
